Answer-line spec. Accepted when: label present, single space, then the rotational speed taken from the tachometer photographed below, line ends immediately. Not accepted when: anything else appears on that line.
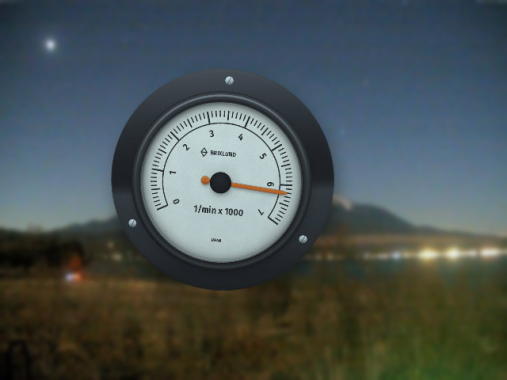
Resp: 6200 rpm
